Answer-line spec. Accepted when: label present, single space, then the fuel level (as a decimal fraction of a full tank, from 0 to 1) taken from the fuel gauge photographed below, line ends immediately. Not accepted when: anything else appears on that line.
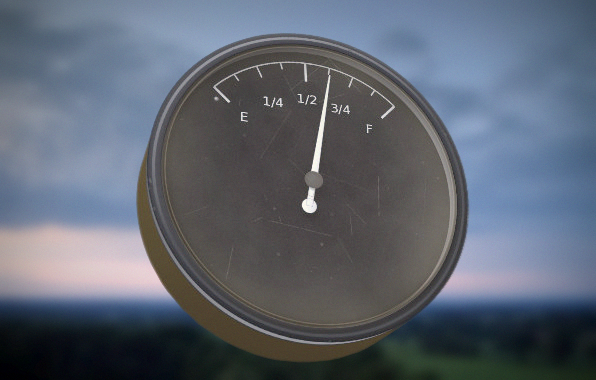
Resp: 0.625
